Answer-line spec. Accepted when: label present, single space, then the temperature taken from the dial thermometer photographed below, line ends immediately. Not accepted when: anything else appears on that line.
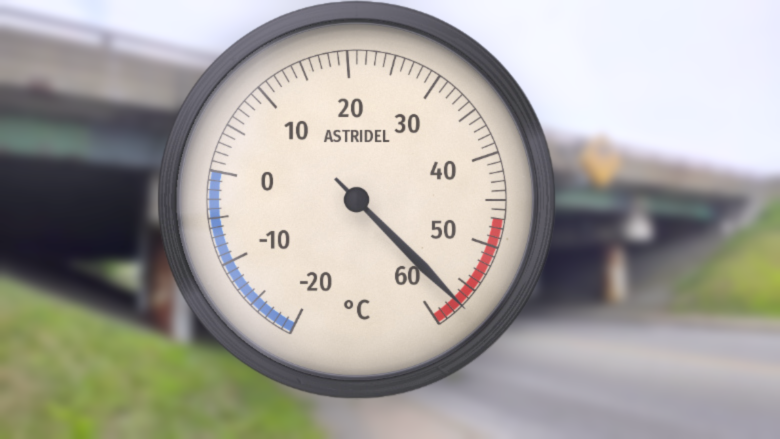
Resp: 57 °C
